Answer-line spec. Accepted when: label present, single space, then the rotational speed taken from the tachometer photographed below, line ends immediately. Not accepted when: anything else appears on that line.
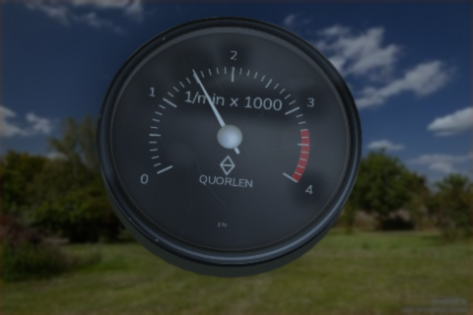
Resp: 1500 rpm
